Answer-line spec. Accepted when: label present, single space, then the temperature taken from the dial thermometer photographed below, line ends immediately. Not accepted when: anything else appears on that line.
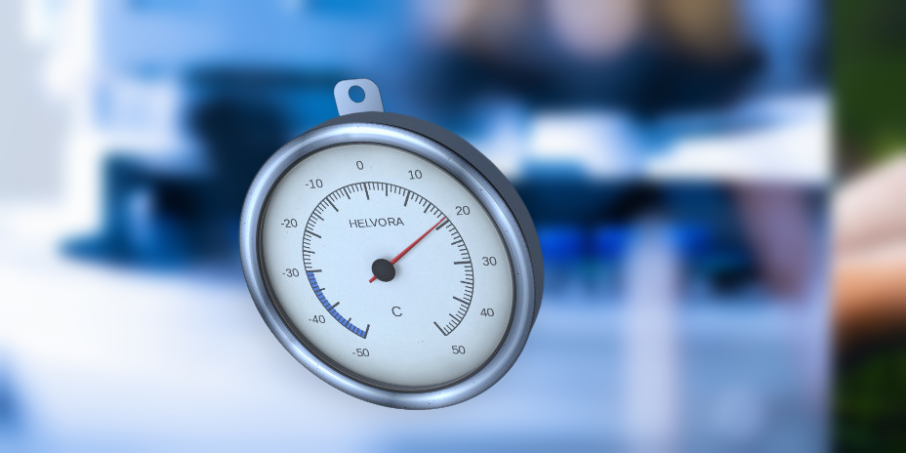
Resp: 19 °C
